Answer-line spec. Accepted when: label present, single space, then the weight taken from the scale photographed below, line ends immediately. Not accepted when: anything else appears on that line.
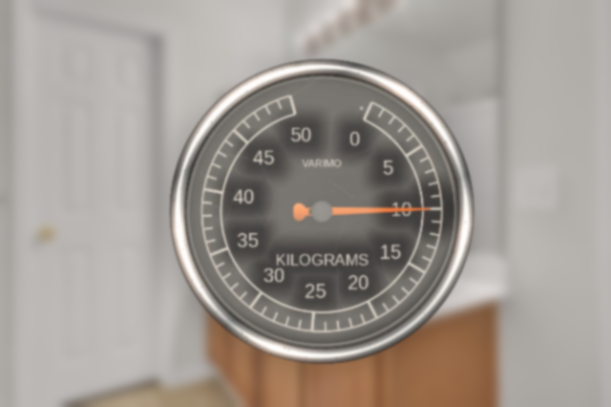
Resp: 10 kg
